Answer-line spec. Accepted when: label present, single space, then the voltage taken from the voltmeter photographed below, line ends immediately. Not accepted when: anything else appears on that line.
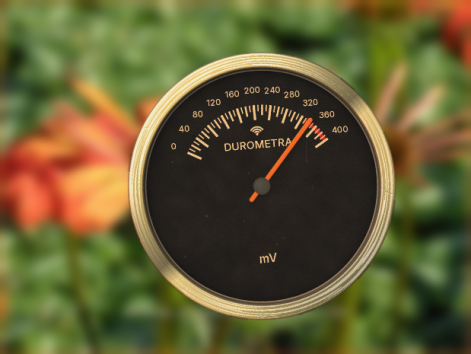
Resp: 340 mV
